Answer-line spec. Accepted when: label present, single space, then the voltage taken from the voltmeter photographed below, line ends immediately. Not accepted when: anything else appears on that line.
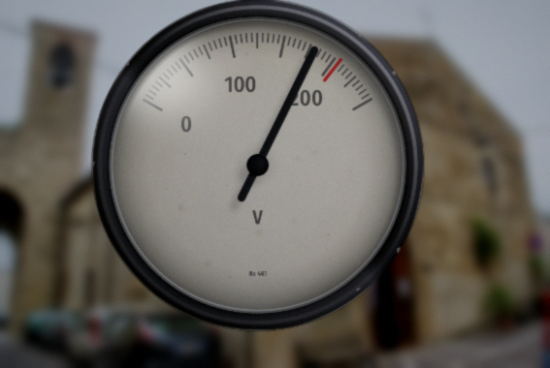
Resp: 180 V
